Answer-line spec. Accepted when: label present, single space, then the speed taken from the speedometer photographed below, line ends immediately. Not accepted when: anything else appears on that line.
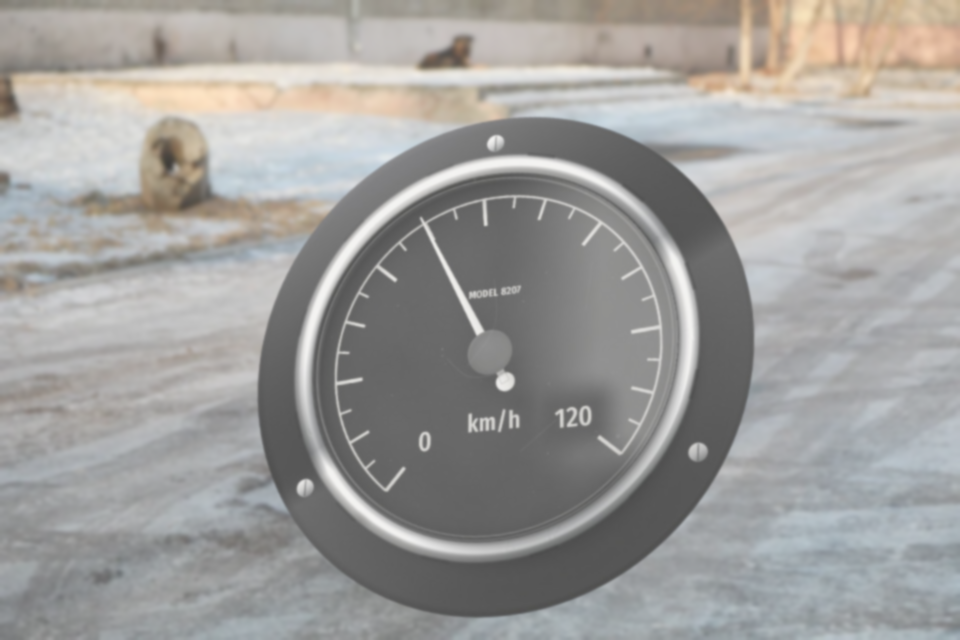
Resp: 50 km/h
